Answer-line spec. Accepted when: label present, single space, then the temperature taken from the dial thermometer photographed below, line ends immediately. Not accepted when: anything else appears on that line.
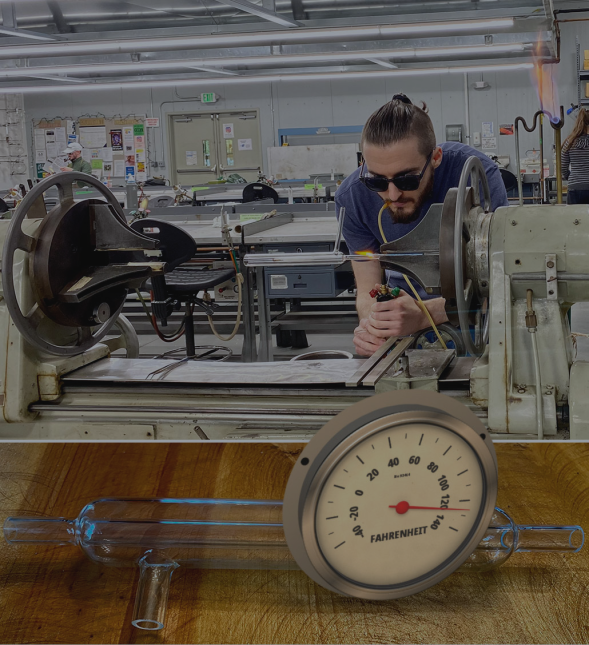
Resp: 125 °F
